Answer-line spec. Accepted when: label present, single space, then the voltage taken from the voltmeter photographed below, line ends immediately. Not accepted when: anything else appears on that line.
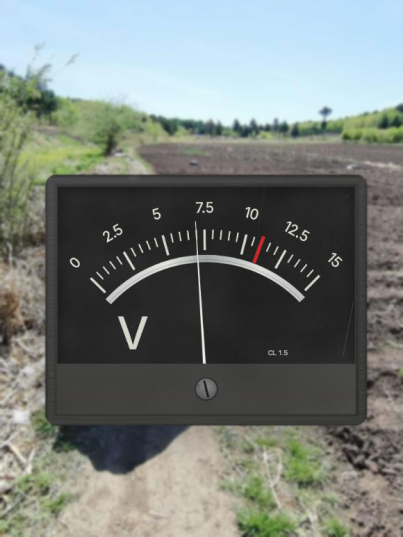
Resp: 7 V
